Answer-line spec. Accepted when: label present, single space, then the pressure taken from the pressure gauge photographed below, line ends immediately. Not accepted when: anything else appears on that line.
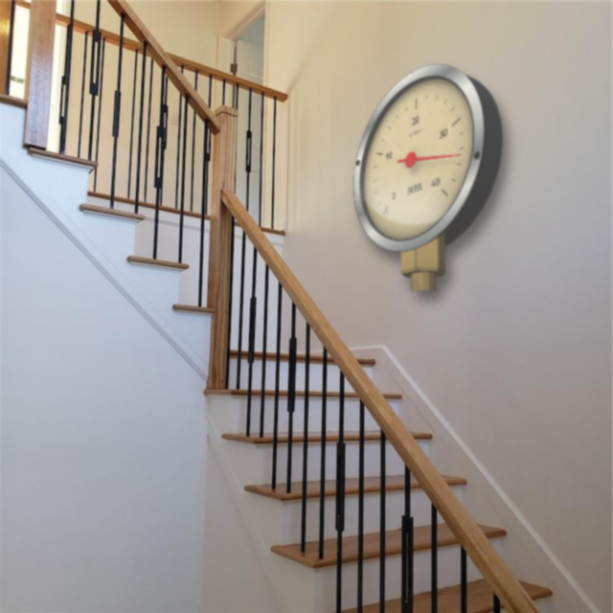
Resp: 35 MPa
